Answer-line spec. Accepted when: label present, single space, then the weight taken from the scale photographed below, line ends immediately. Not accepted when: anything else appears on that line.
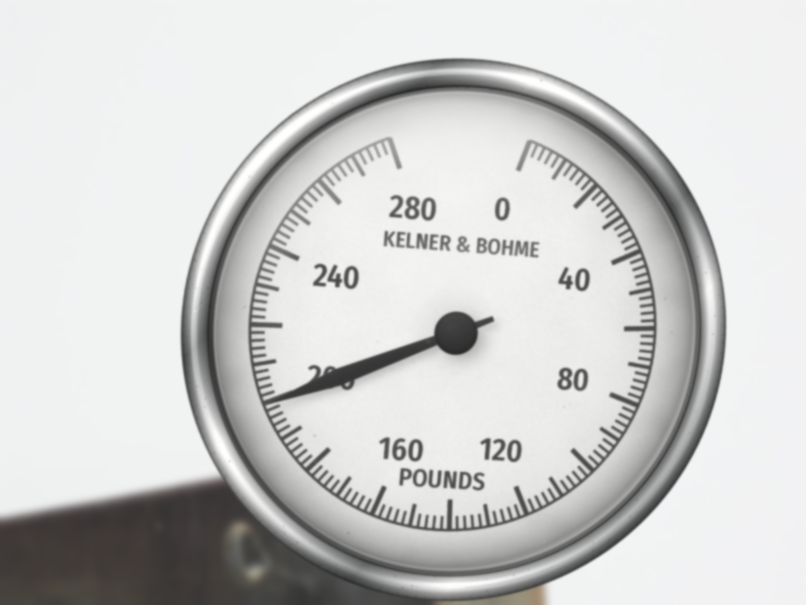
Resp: 200 lb
